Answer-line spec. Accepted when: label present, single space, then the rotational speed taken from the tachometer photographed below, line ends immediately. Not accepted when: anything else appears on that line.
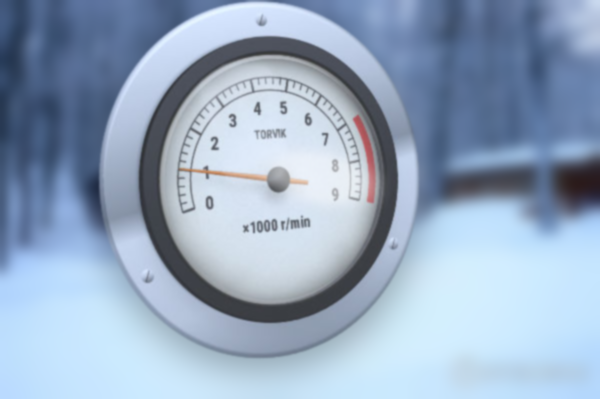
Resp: 1000 rpm
